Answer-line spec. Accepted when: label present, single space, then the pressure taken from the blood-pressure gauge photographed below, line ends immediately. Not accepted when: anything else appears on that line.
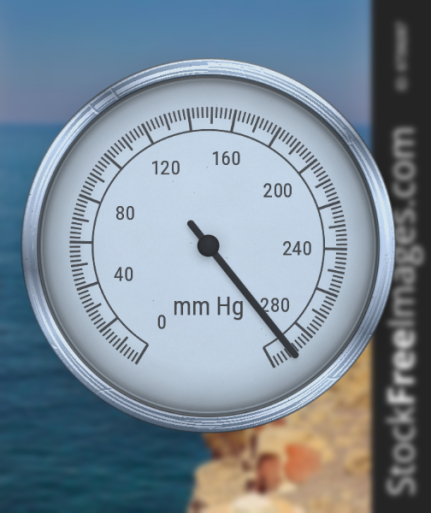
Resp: 290 mmHg
